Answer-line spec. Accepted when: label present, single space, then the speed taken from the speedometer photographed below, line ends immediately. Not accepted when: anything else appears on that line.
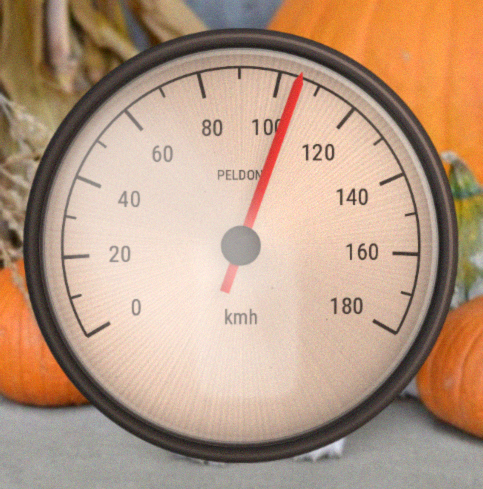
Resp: 105 km/h
